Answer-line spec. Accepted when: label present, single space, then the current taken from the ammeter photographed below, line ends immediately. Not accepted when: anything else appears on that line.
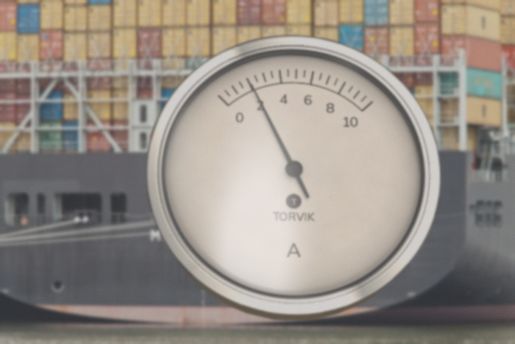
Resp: 2 A
